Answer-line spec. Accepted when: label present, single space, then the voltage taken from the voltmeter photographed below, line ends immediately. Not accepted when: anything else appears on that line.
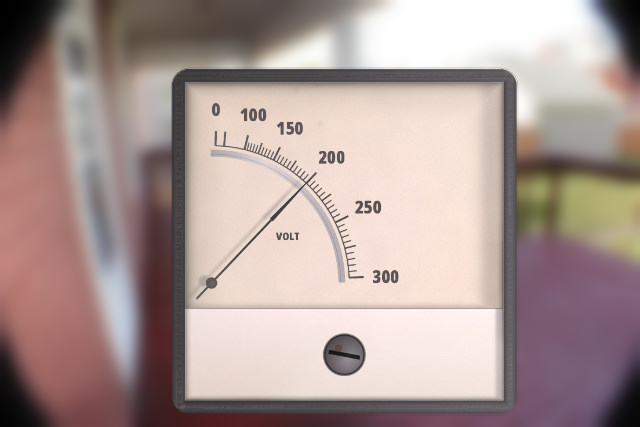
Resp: 200 V
